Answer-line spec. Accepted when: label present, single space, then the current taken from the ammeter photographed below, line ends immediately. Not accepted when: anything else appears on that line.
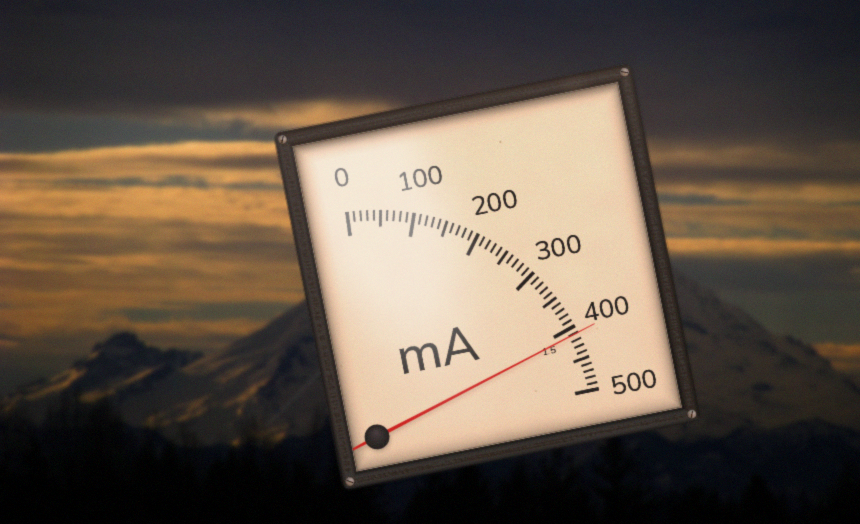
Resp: 410 mA
